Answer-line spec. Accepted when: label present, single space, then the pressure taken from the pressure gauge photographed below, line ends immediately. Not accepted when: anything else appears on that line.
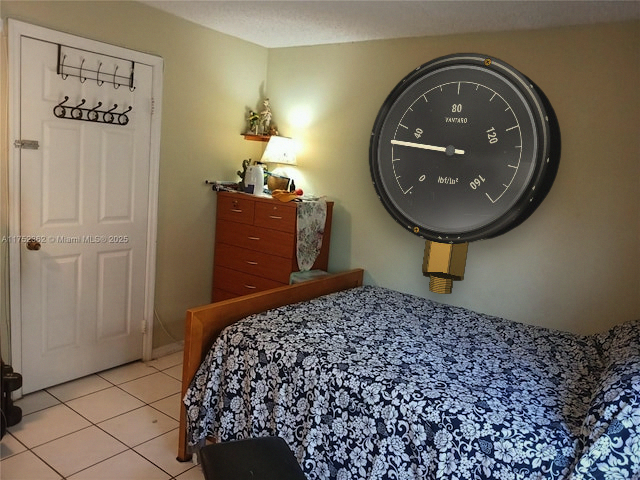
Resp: 30 psi
